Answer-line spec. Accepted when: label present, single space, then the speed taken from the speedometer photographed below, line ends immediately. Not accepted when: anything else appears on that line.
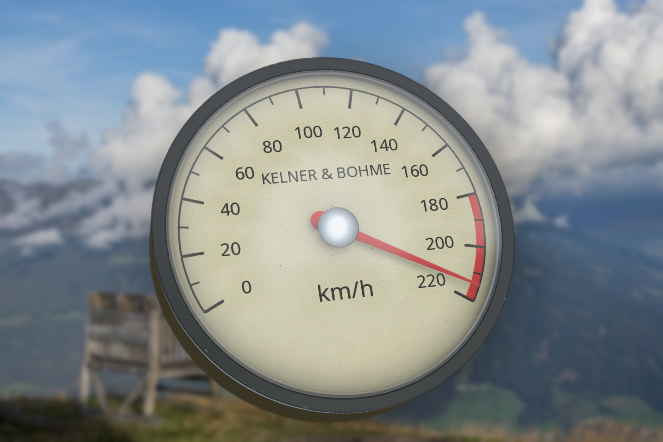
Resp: 215 km/h
